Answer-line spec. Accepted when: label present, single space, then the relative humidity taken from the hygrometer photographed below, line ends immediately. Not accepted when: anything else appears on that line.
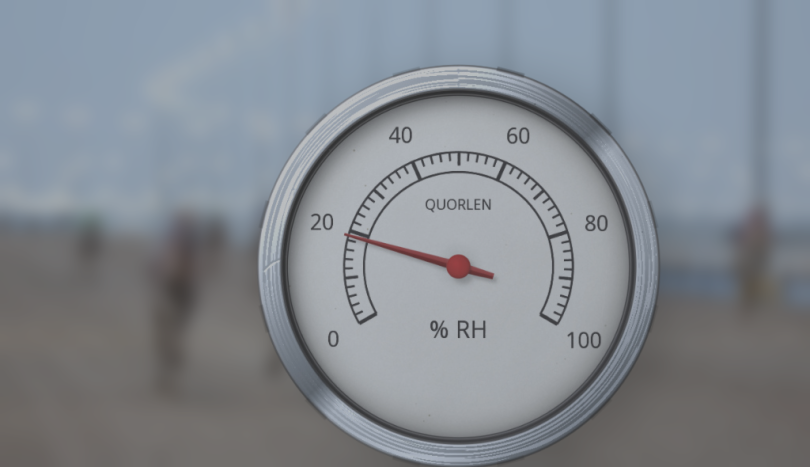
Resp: 19 %
